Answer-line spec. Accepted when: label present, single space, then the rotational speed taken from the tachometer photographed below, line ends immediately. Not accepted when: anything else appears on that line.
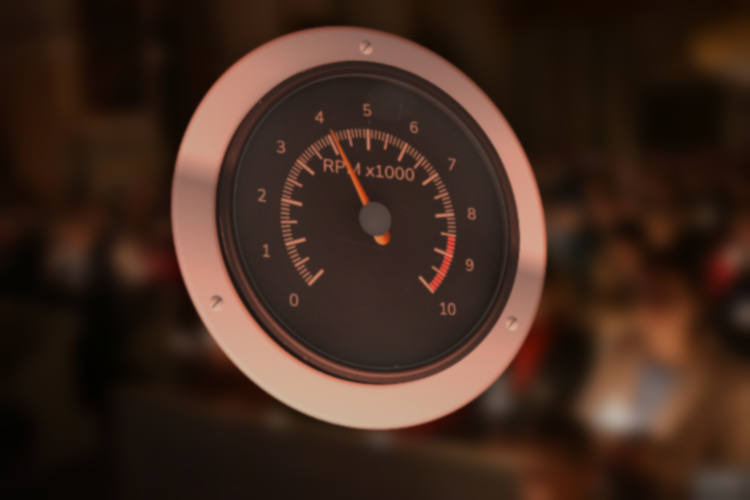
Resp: 4000 rpm
